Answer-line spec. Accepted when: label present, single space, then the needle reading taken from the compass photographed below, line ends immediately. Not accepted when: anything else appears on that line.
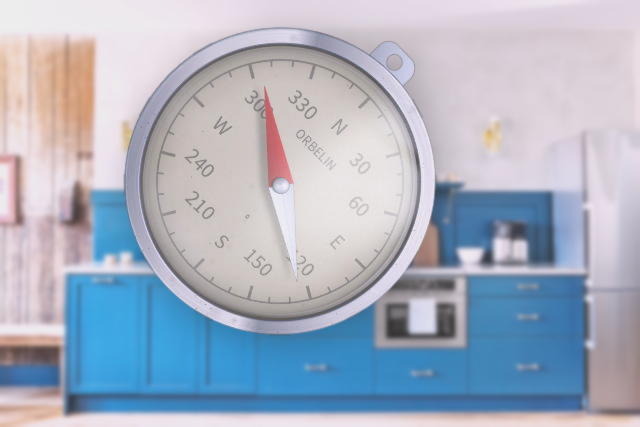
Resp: 305 °
